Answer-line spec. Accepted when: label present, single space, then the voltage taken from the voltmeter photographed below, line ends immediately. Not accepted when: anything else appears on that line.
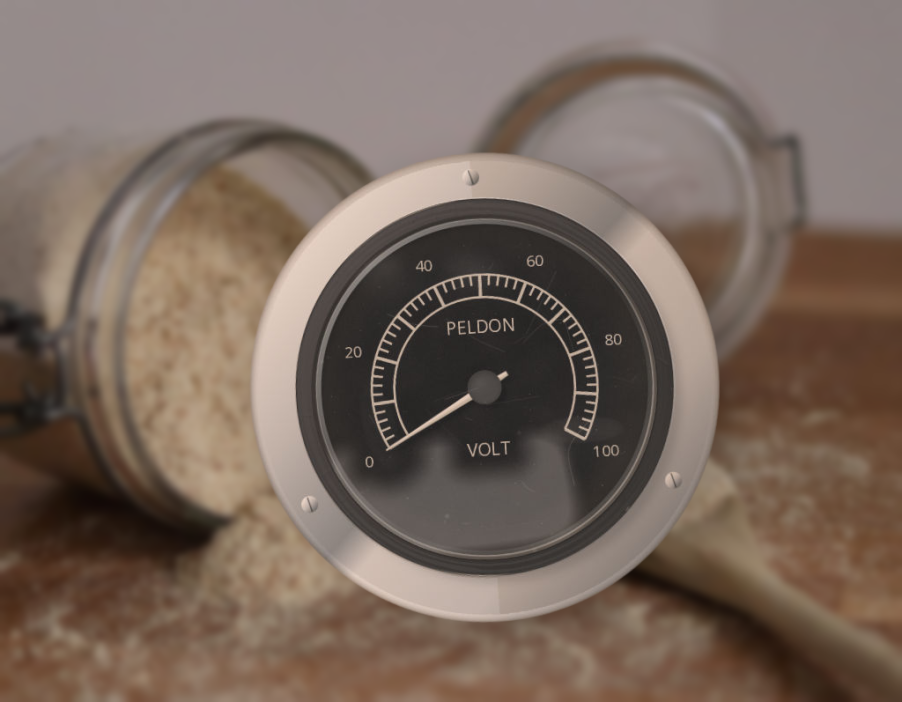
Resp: 0 V
